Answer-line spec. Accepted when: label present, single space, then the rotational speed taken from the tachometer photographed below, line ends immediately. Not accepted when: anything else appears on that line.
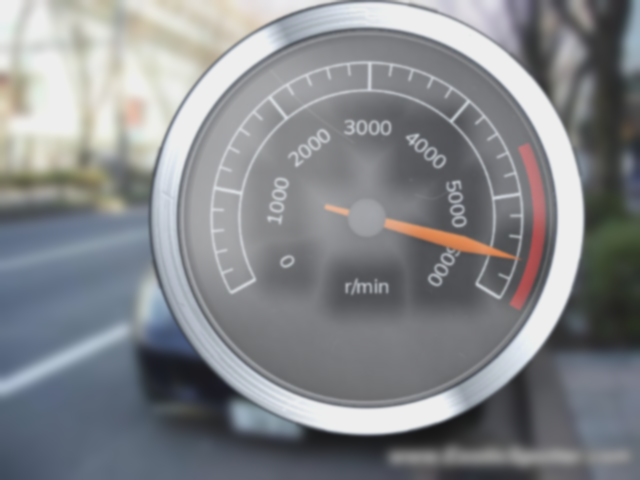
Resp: 5600 rpm
